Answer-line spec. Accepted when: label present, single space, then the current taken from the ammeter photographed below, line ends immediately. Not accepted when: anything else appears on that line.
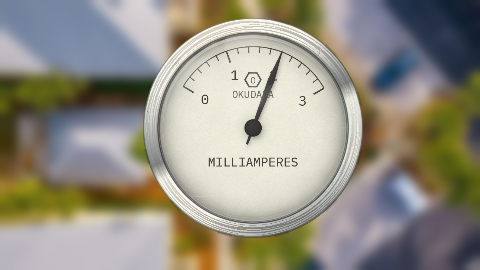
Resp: 2 mA
